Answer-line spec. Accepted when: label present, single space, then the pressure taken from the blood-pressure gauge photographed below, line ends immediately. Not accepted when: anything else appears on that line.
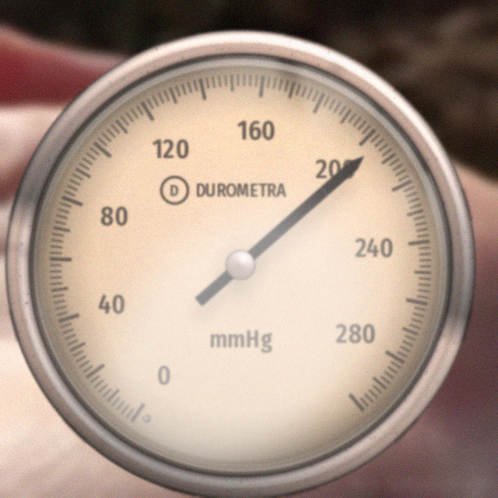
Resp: 204 mmHg
